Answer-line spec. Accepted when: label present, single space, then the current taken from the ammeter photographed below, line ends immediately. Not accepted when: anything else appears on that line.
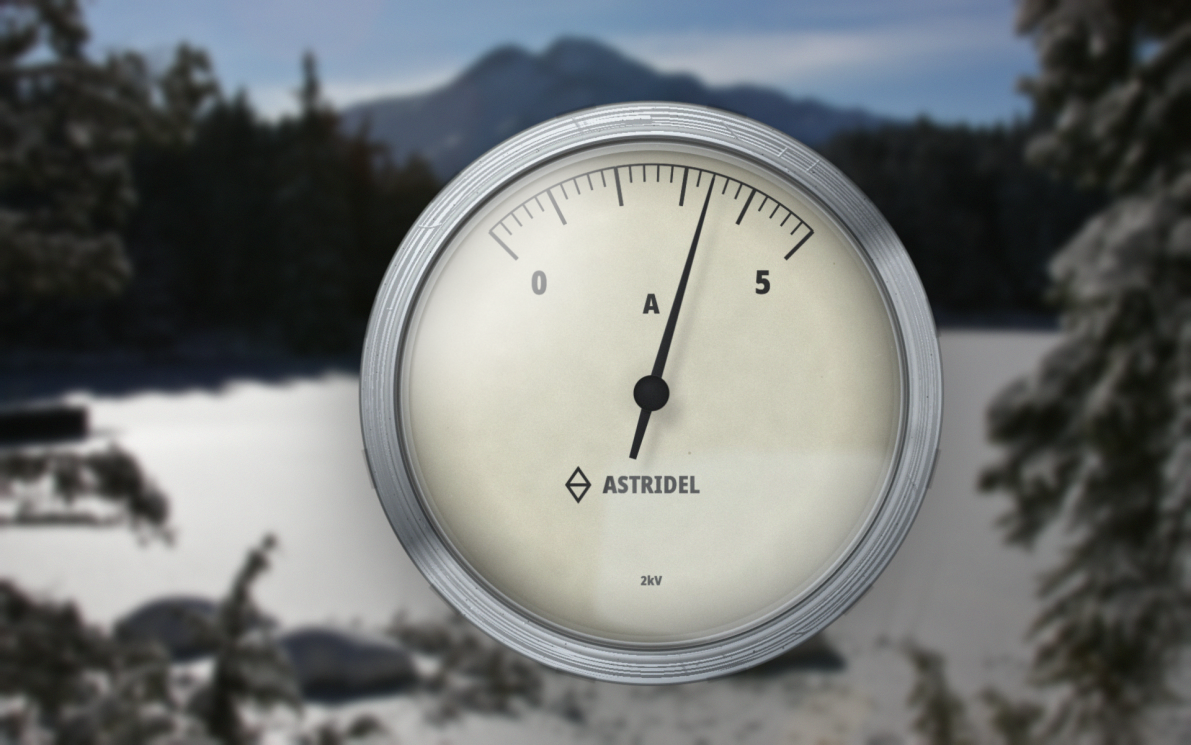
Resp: 3.4 A
